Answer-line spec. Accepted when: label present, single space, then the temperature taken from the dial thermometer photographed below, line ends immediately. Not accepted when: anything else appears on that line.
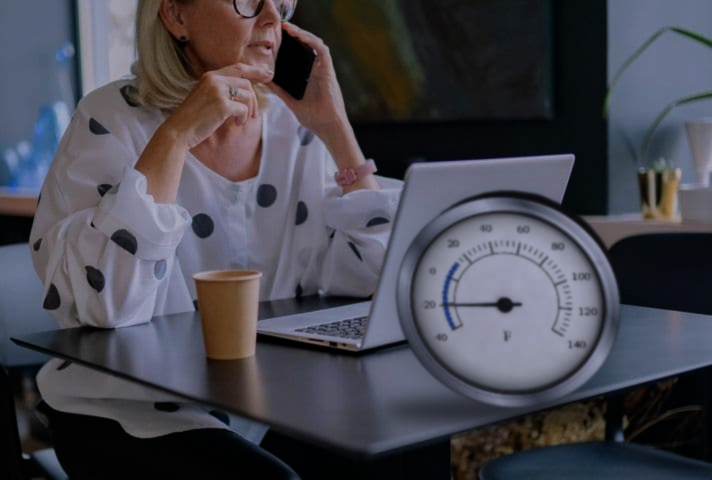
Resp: -20 °F
